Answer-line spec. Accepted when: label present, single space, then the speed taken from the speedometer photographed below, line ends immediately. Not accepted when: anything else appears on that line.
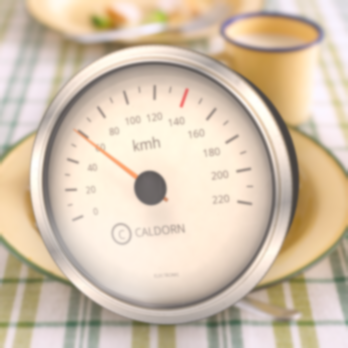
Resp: 60 km/h
